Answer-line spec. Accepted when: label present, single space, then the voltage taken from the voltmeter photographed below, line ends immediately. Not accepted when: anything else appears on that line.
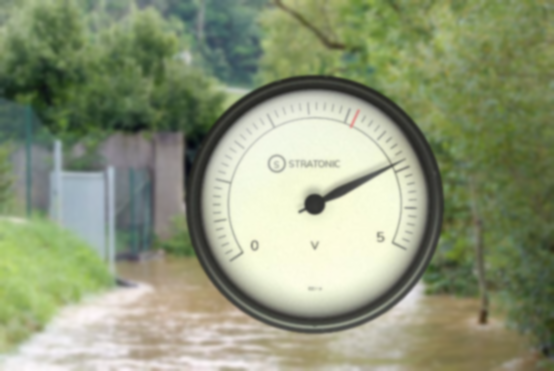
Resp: 3.9 V
